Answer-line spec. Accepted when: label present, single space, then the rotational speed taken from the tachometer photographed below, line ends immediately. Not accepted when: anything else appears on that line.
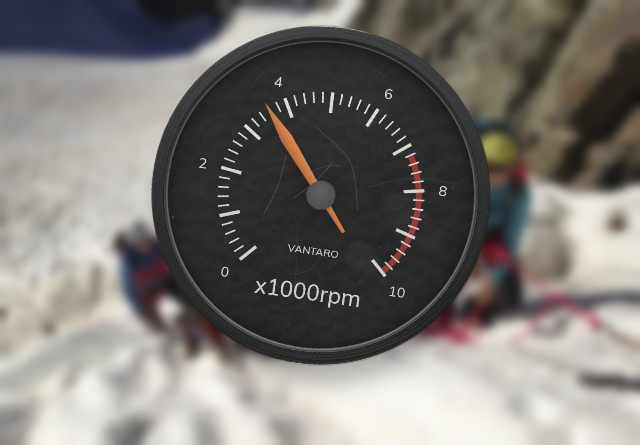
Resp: 3600 rpm
